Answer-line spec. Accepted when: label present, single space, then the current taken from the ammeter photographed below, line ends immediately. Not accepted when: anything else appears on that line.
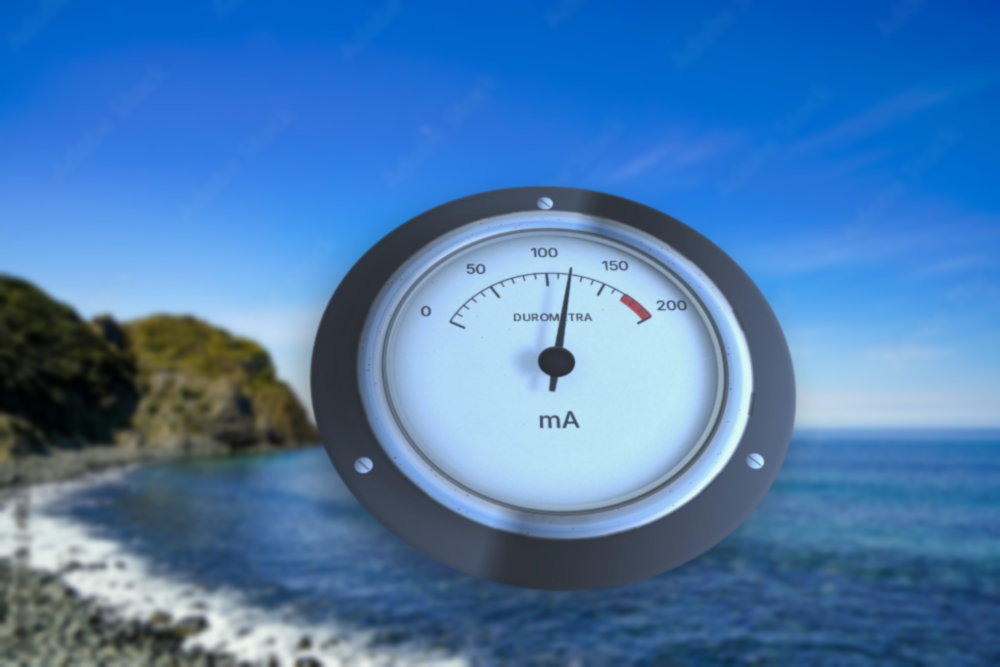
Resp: 120 mA
